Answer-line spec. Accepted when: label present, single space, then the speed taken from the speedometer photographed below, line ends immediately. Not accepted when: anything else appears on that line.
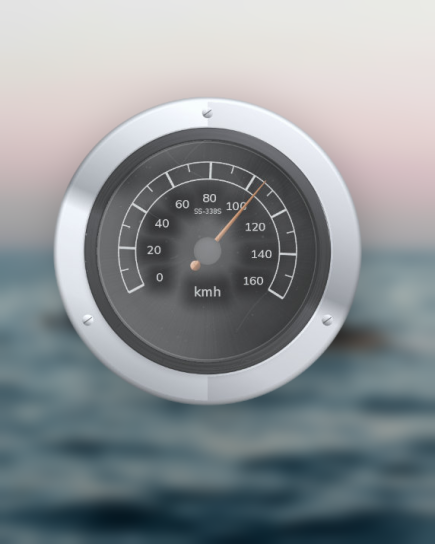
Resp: 105 km/h
